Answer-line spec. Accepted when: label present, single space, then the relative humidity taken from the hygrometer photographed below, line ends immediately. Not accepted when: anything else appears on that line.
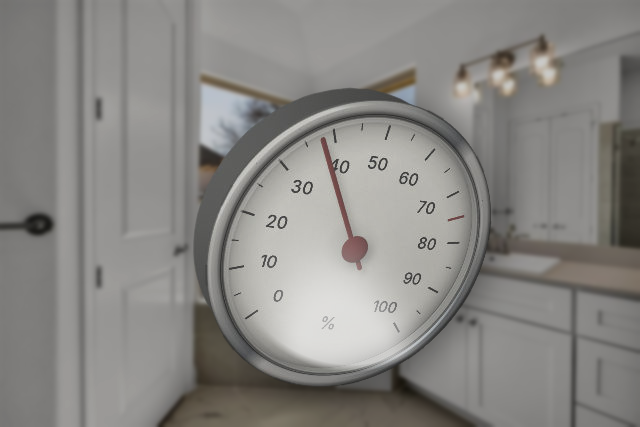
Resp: 37.5 %
